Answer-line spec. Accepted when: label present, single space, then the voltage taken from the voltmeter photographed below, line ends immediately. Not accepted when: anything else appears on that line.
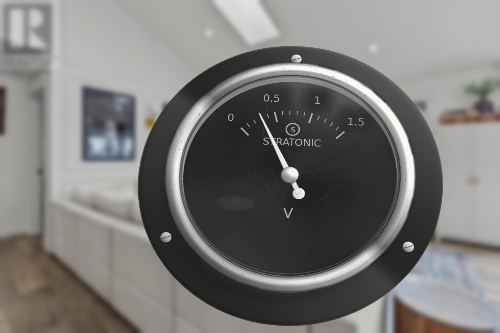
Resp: 0.3 V
